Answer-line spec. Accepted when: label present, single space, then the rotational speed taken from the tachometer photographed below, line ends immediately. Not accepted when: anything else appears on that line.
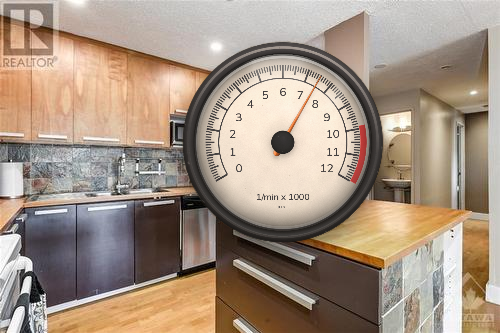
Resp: 7500 rpm
